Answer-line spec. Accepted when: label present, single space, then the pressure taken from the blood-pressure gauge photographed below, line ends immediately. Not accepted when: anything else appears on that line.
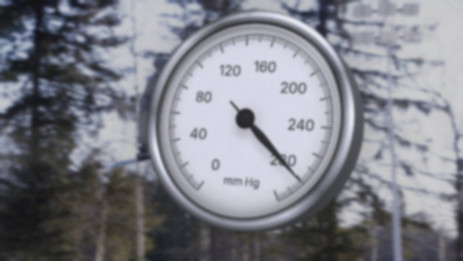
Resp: 280 mmHg
